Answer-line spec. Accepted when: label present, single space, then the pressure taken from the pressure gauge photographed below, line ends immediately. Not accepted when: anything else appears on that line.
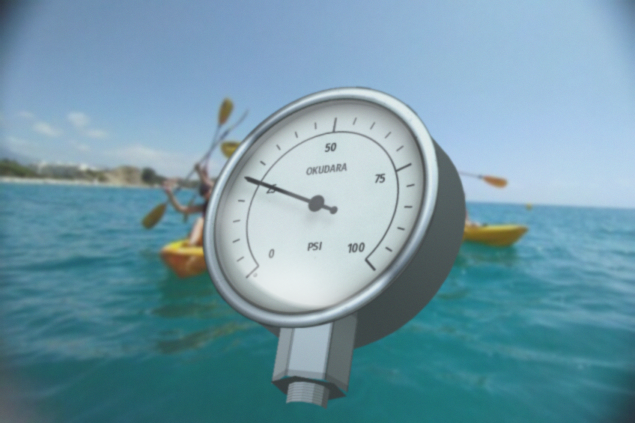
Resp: 25 psi
